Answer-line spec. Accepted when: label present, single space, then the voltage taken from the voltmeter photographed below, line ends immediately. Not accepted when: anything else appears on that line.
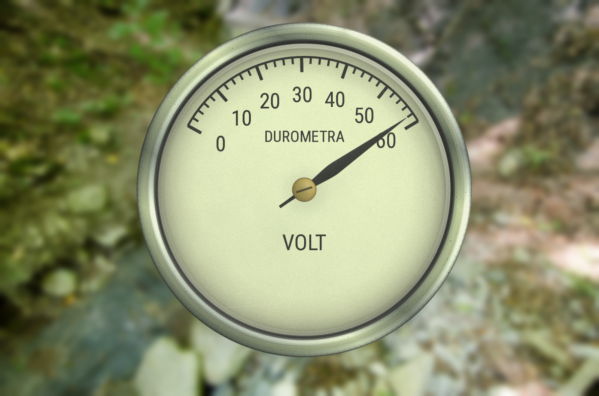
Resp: 58 V
